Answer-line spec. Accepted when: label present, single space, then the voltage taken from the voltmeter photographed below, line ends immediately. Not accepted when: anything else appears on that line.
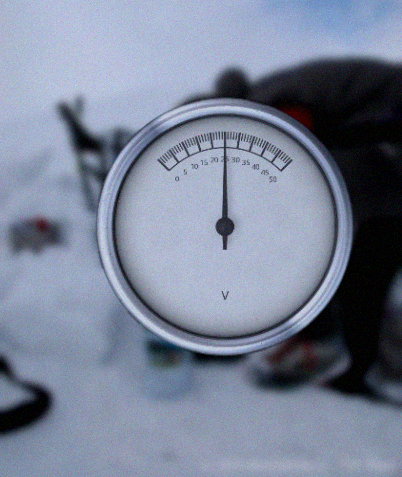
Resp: 25 V
